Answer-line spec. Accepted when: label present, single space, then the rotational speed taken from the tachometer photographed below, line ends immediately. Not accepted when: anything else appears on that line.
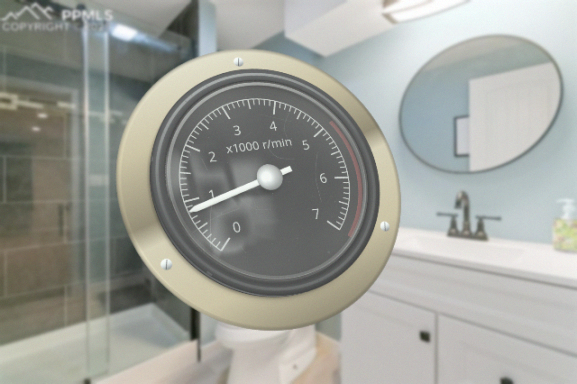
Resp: 800 rpm
